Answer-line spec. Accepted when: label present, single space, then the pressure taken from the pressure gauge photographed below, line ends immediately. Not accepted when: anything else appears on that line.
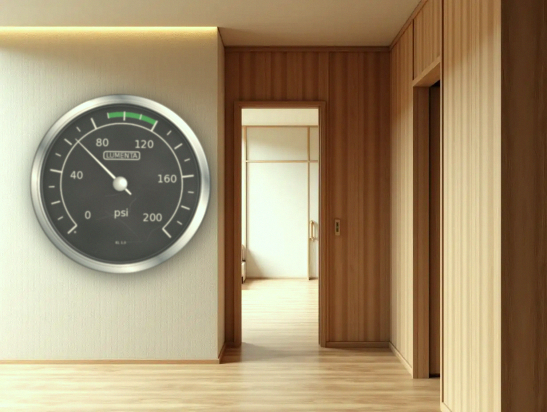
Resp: 65 psi
